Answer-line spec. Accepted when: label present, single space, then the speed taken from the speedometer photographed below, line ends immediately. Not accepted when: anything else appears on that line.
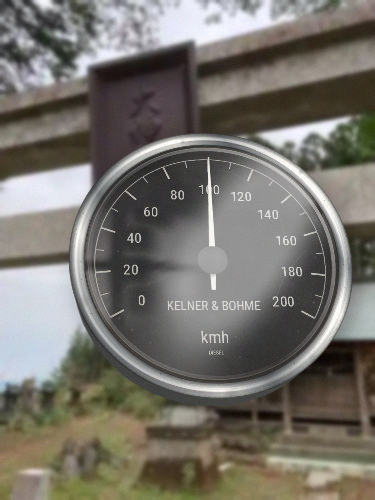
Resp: 100 km/h
